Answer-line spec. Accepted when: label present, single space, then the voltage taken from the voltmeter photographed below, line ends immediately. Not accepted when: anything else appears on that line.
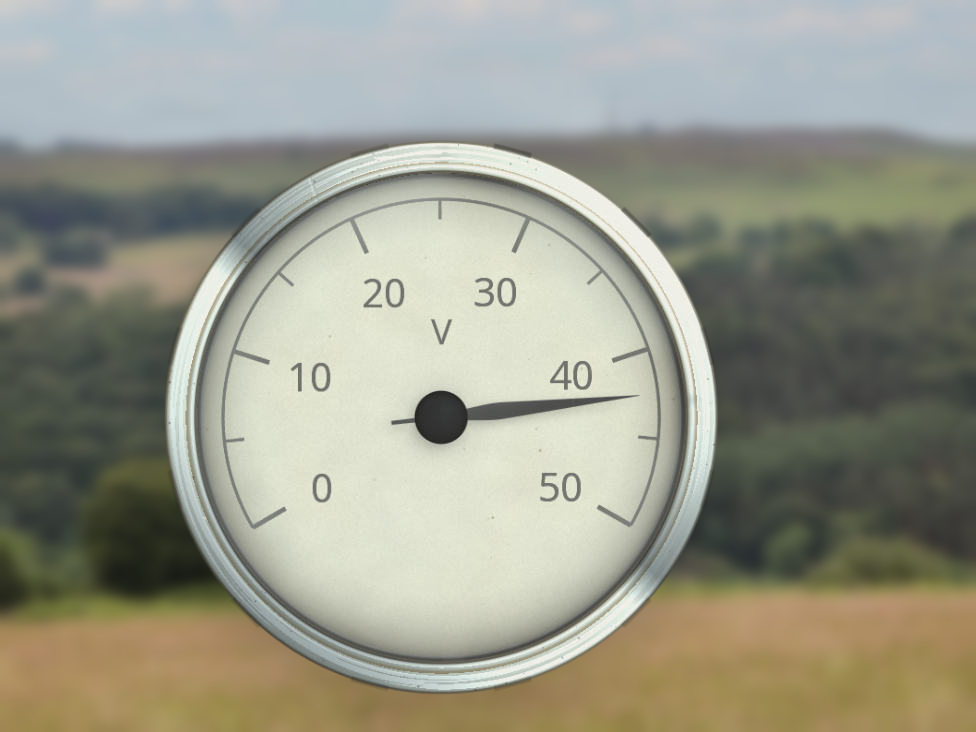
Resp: 42.5 V
